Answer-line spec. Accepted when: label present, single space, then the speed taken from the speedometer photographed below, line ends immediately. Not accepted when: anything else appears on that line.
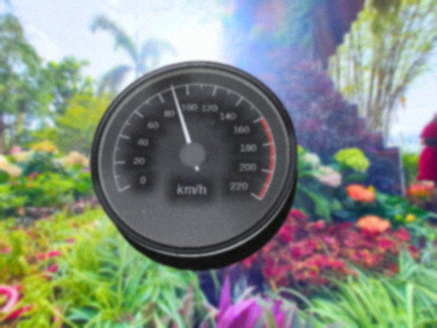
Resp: 90 km/h
